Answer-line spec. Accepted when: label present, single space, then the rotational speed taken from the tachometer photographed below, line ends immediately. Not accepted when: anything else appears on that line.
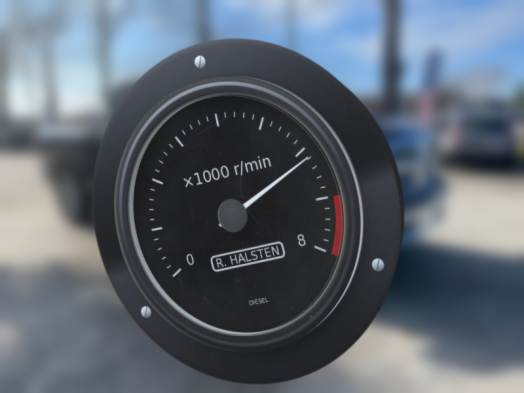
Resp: 6200 rpm
